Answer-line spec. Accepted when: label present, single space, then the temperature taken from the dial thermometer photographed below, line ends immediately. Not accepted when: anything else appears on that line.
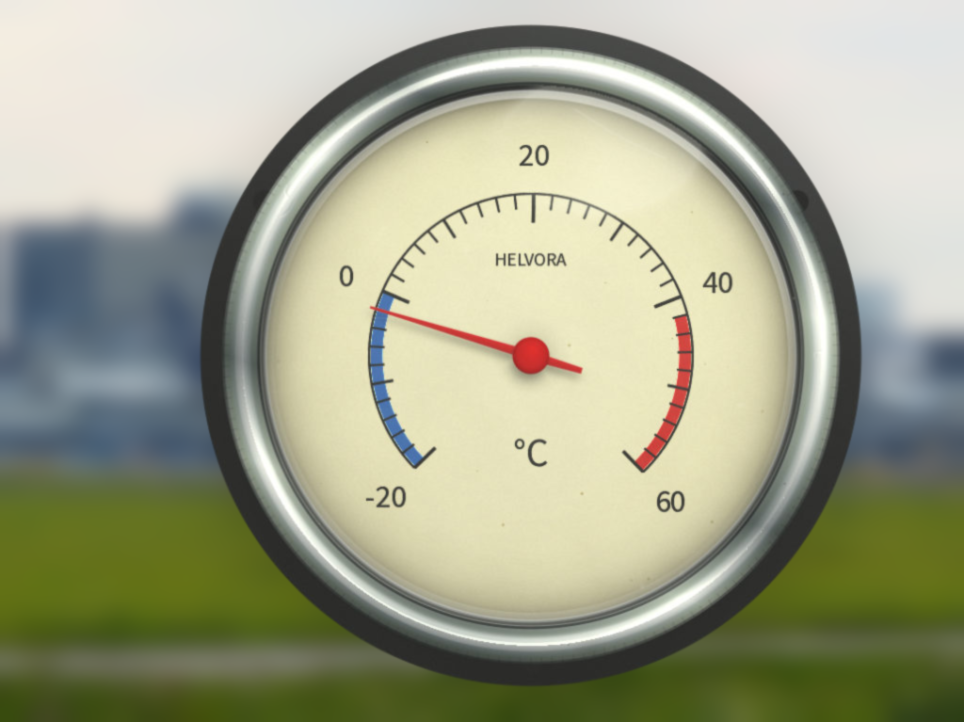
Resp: -2 °C
